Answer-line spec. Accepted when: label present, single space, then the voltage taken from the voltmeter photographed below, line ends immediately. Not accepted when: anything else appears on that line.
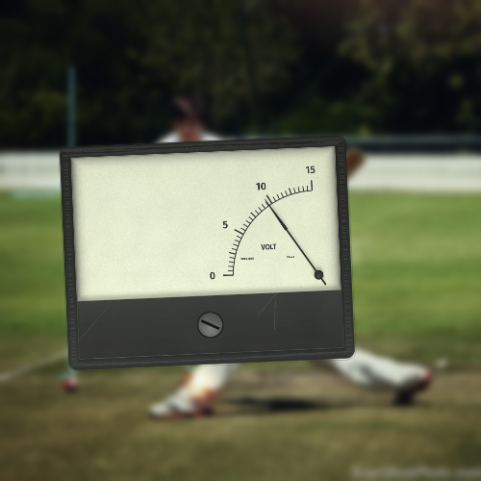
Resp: 9.5 V
